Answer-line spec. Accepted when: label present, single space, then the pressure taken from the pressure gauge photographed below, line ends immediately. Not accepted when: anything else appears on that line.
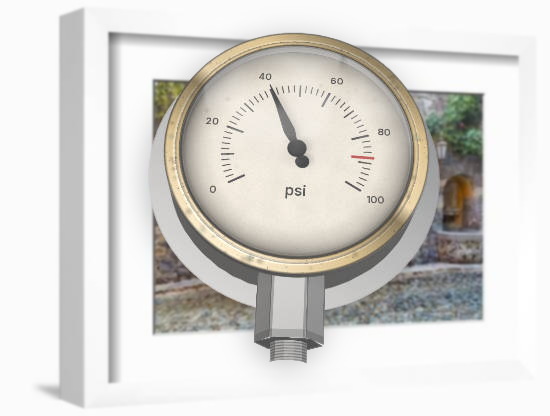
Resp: 40 psi
